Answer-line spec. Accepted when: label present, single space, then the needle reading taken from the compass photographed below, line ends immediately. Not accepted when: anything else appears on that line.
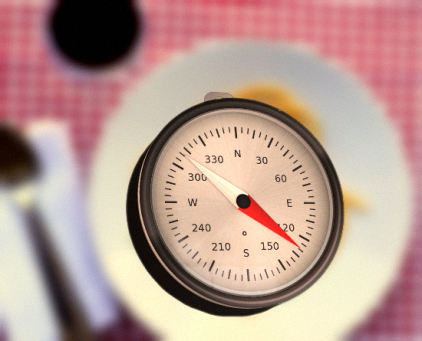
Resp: 130 °
